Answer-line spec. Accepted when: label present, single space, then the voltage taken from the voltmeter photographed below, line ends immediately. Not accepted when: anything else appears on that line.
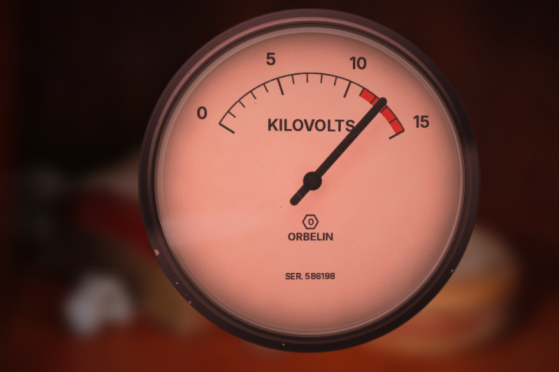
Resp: 12.5 kV
